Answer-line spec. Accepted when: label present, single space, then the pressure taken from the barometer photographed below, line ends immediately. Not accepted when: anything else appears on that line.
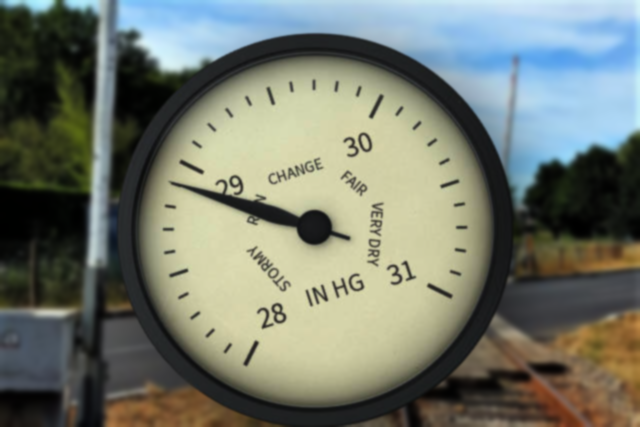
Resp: 28.9 inHg
